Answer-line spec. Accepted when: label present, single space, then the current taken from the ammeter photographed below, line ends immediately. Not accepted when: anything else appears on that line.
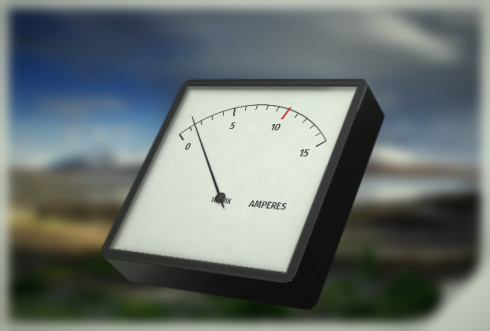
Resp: 1.5 A
